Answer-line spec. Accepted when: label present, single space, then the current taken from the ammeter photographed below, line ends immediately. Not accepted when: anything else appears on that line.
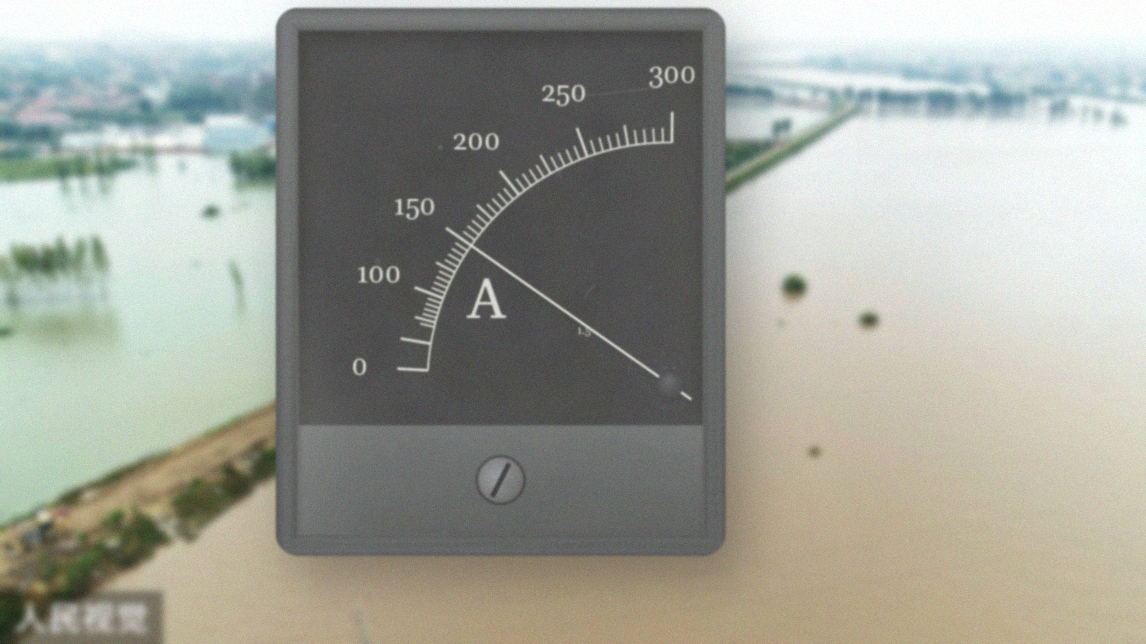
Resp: 150 A
